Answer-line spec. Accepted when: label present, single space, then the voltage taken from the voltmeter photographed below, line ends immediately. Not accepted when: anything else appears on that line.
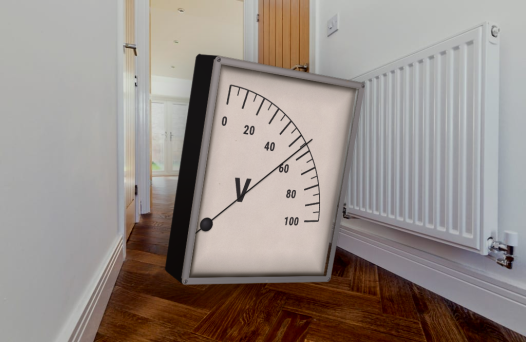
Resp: 55 V
